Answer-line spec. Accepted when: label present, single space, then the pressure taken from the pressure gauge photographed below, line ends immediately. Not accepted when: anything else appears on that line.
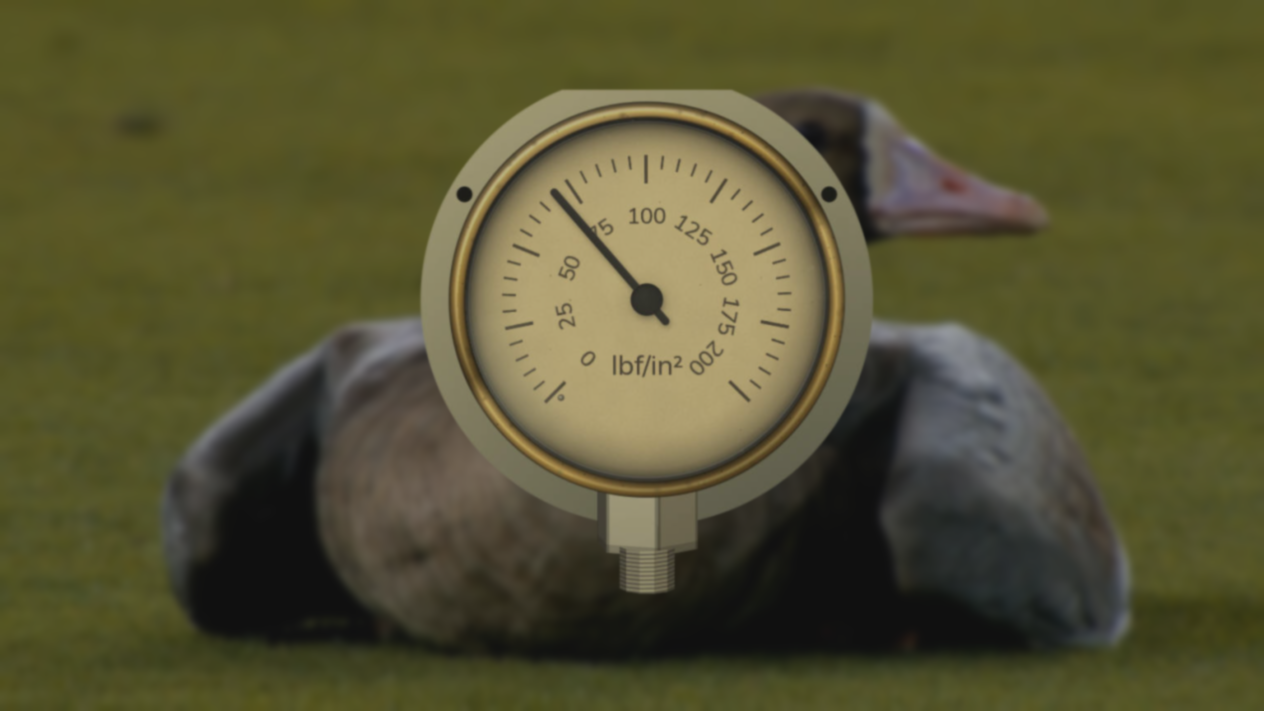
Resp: 70 psi
